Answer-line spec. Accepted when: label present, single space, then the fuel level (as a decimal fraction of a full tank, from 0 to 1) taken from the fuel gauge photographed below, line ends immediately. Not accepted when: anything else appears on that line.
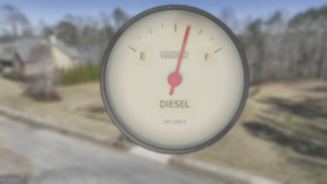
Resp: 0.625
